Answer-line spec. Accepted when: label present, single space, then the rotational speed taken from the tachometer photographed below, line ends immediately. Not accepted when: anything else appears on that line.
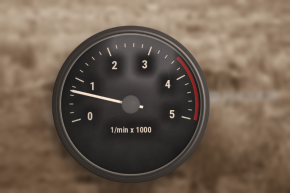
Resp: 700 rpm
